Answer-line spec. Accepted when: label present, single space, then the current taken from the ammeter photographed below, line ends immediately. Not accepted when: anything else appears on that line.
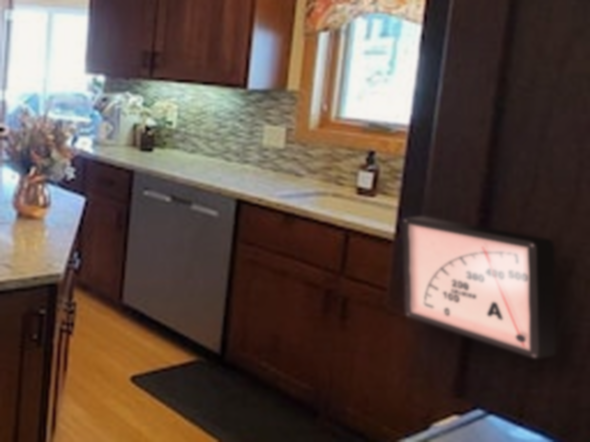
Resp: 400 A
